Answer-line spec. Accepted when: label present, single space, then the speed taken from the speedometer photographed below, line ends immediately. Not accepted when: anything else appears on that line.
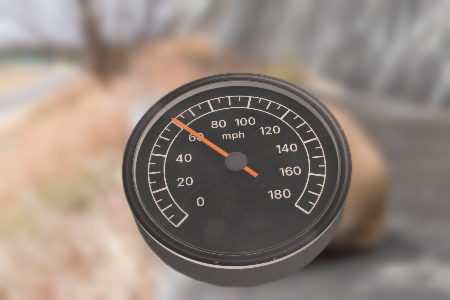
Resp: 60 mph
